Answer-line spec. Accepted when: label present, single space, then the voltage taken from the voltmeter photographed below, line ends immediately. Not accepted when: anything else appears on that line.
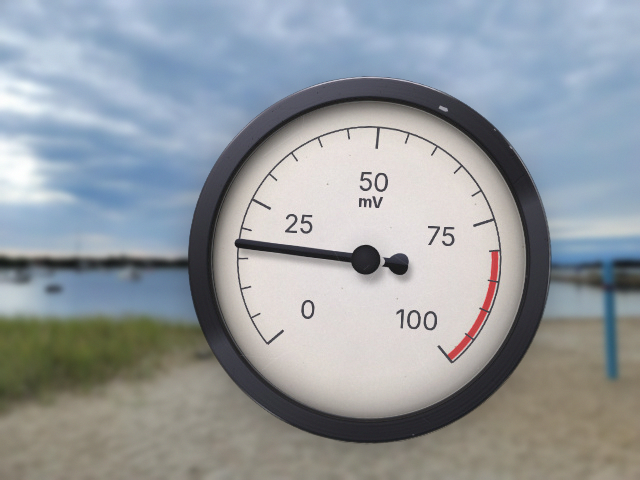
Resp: 17.5 mV
